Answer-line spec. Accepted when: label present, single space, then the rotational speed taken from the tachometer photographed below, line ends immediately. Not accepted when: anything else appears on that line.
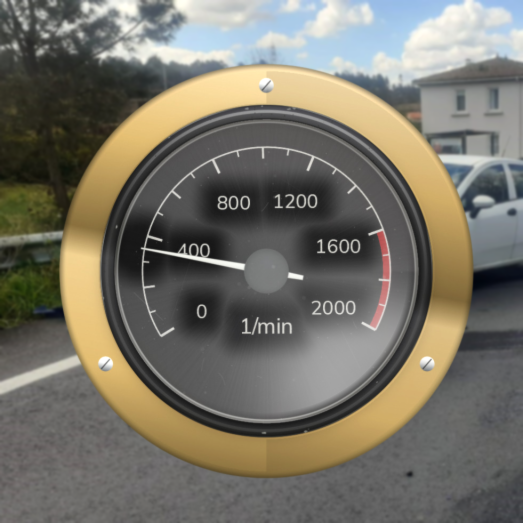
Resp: 350 rpm
